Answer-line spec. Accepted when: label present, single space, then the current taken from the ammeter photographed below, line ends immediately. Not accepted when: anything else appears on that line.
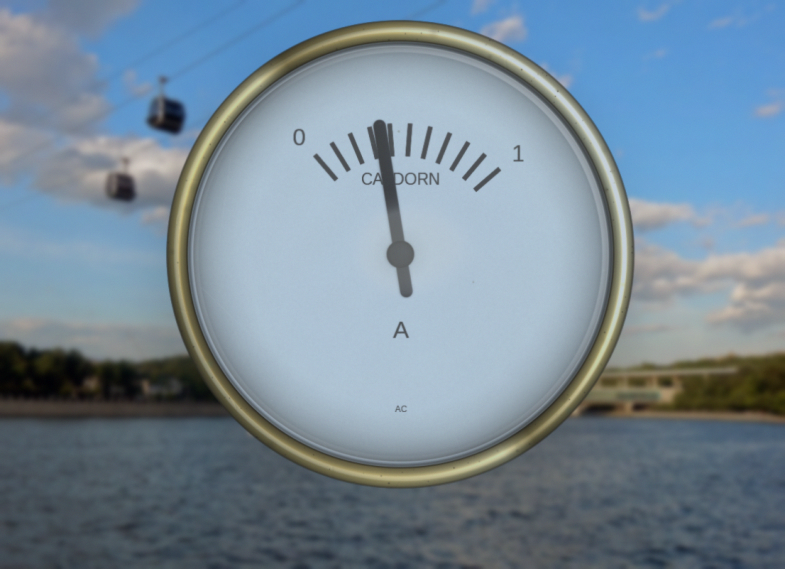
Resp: 0.35 A
